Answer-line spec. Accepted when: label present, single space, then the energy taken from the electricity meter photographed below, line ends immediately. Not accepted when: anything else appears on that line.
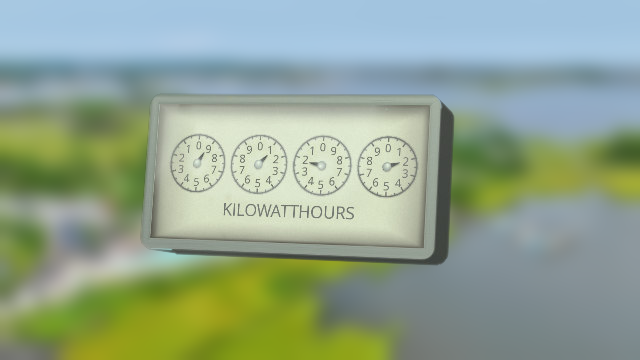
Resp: 9122 kWh
